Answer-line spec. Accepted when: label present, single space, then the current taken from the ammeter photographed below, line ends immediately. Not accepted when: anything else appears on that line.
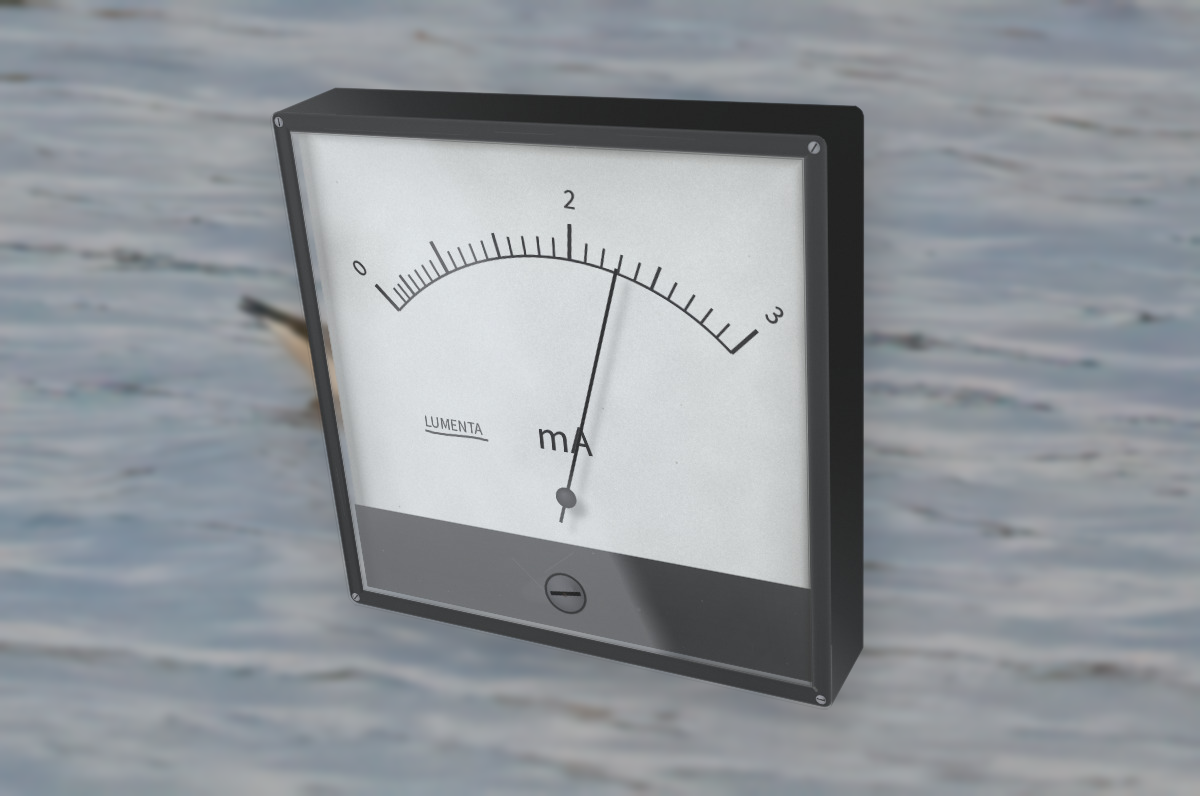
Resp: 2.3 mA
